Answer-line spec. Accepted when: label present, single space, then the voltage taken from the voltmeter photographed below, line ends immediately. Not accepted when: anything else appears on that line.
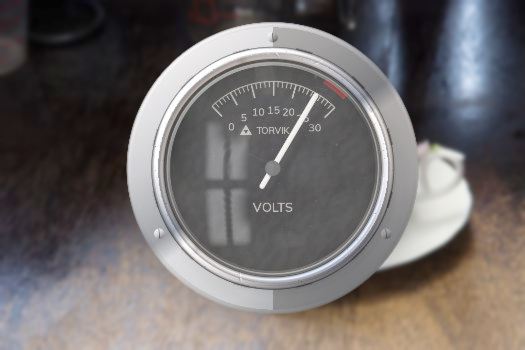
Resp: 25 V
